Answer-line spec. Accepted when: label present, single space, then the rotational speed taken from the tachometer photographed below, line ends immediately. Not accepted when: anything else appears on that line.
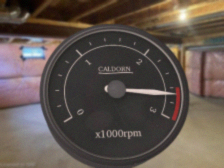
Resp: 2700 rpm
